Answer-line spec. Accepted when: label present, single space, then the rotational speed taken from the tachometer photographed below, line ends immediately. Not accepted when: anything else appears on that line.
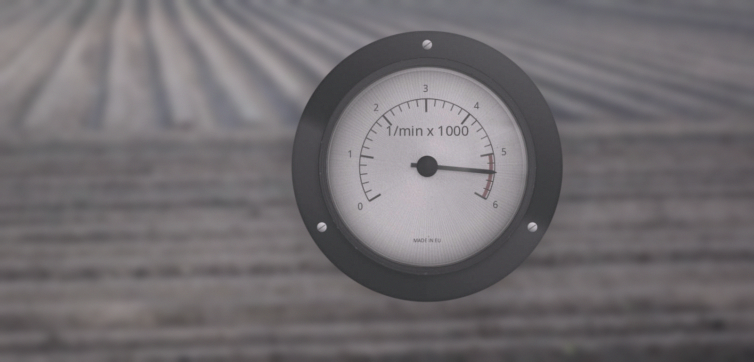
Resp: 5400 rpm
